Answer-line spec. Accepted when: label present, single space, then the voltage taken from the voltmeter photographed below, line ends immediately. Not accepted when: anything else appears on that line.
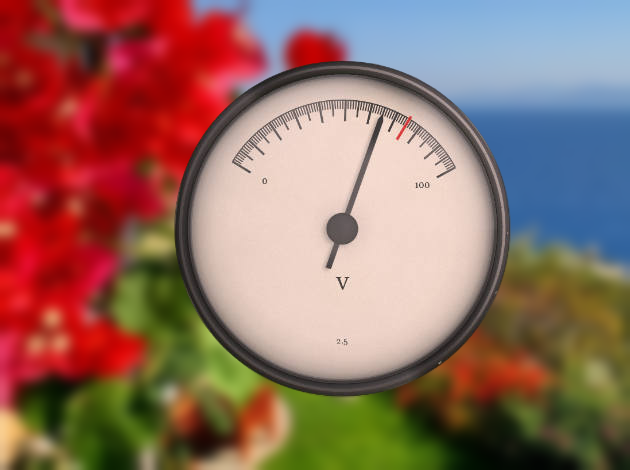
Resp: 65 V
